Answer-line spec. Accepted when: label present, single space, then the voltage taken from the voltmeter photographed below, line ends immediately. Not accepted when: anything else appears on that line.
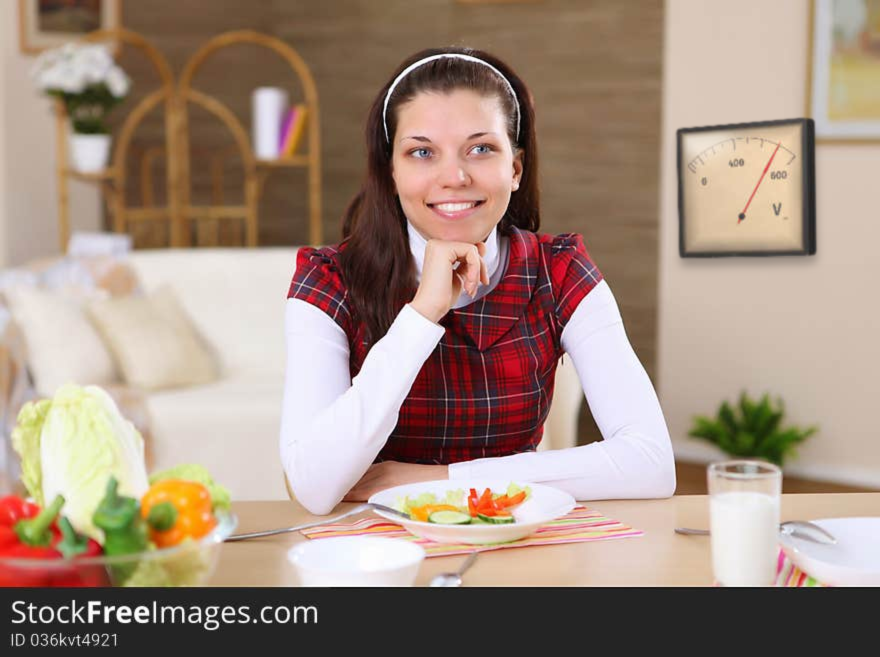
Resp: 550 V
